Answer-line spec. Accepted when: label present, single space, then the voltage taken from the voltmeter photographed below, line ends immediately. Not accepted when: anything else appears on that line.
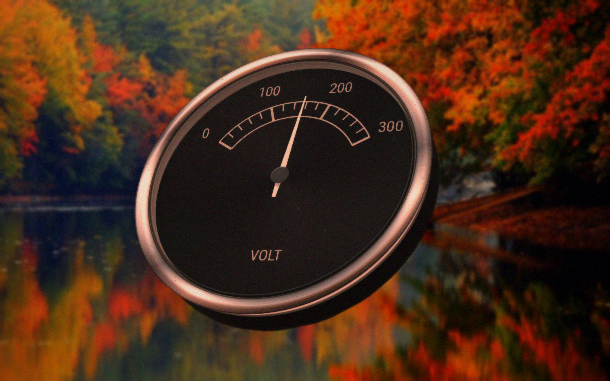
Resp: 160 V
